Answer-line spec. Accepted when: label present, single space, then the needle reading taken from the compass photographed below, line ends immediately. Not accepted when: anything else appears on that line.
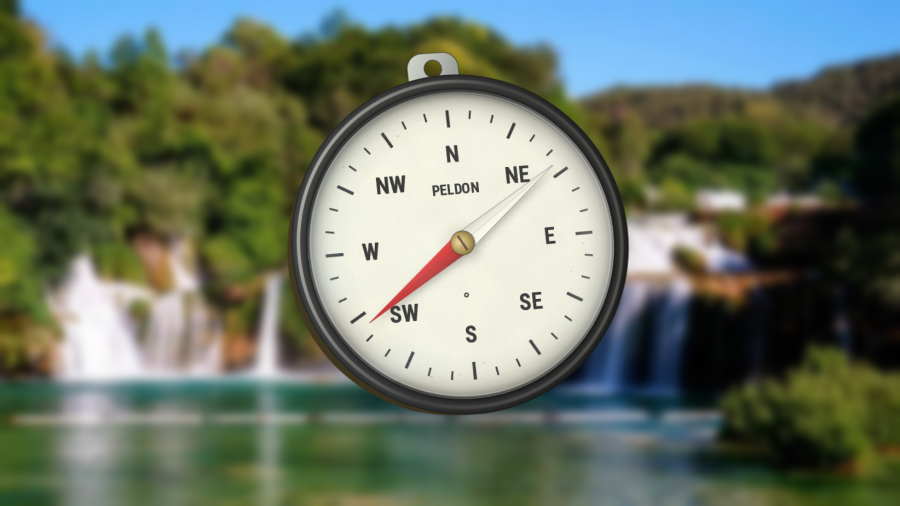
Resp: 235 °
